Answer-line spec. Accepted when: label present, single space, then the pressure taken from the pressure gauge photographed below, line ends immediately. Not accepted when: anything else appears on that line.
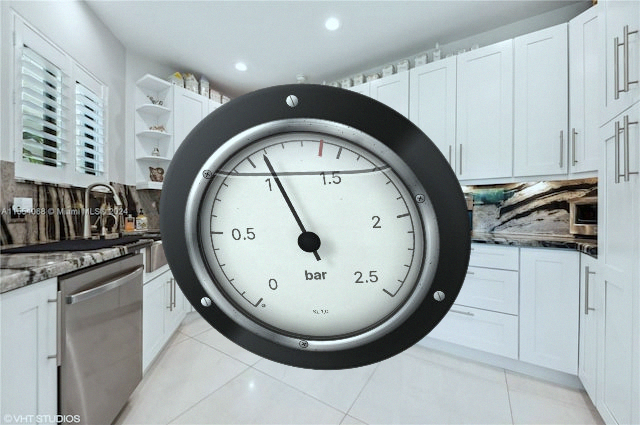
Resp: 1.1 bar
